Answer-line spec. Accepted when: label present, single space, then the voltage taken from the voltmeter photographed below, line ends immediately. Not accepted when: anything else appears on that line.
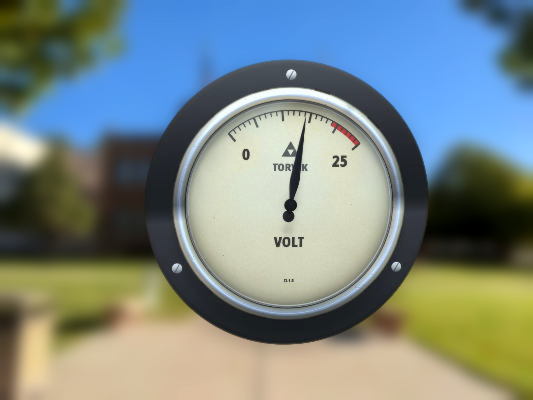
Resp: 14 V
